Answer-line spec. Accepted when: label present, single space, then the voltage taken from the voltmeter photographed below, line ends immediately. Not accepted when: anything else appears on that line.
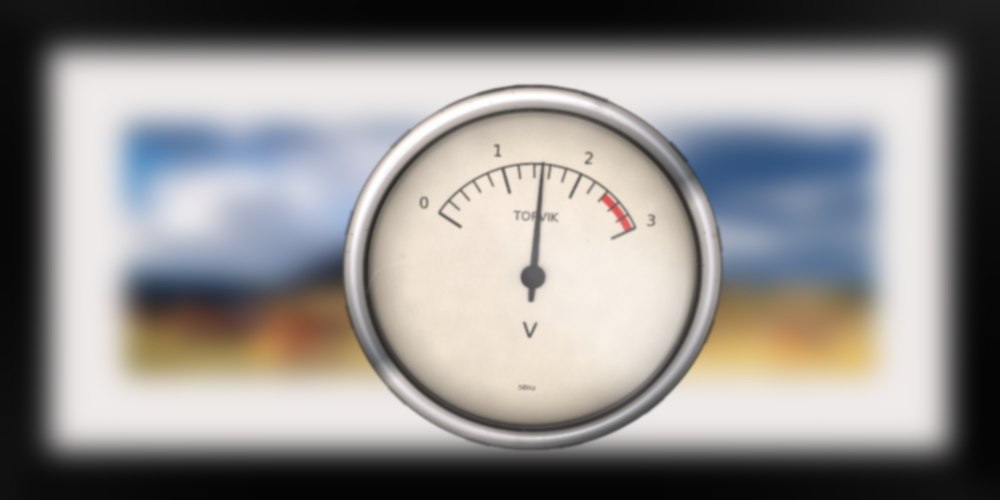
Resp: 1.5 V
